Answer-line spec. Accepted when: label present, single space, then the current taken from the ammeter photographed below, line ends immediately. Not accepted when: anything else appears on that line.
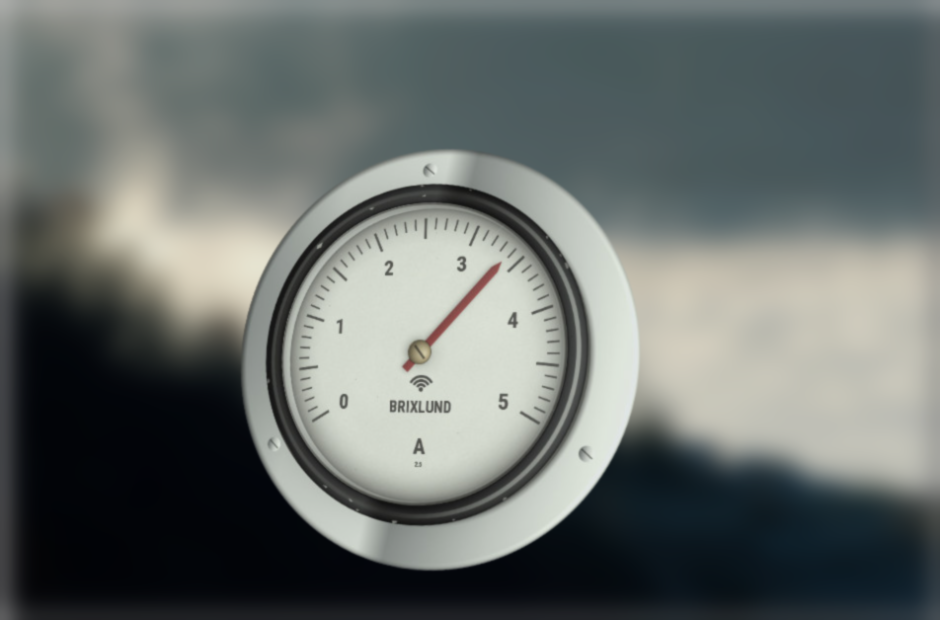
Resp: 3.4 A
